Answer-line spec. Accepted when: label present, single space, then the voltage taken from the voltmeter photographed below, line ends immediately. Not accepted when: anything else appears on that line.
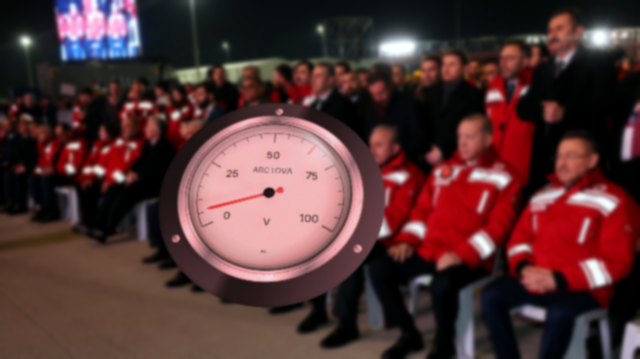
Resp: 5 V
